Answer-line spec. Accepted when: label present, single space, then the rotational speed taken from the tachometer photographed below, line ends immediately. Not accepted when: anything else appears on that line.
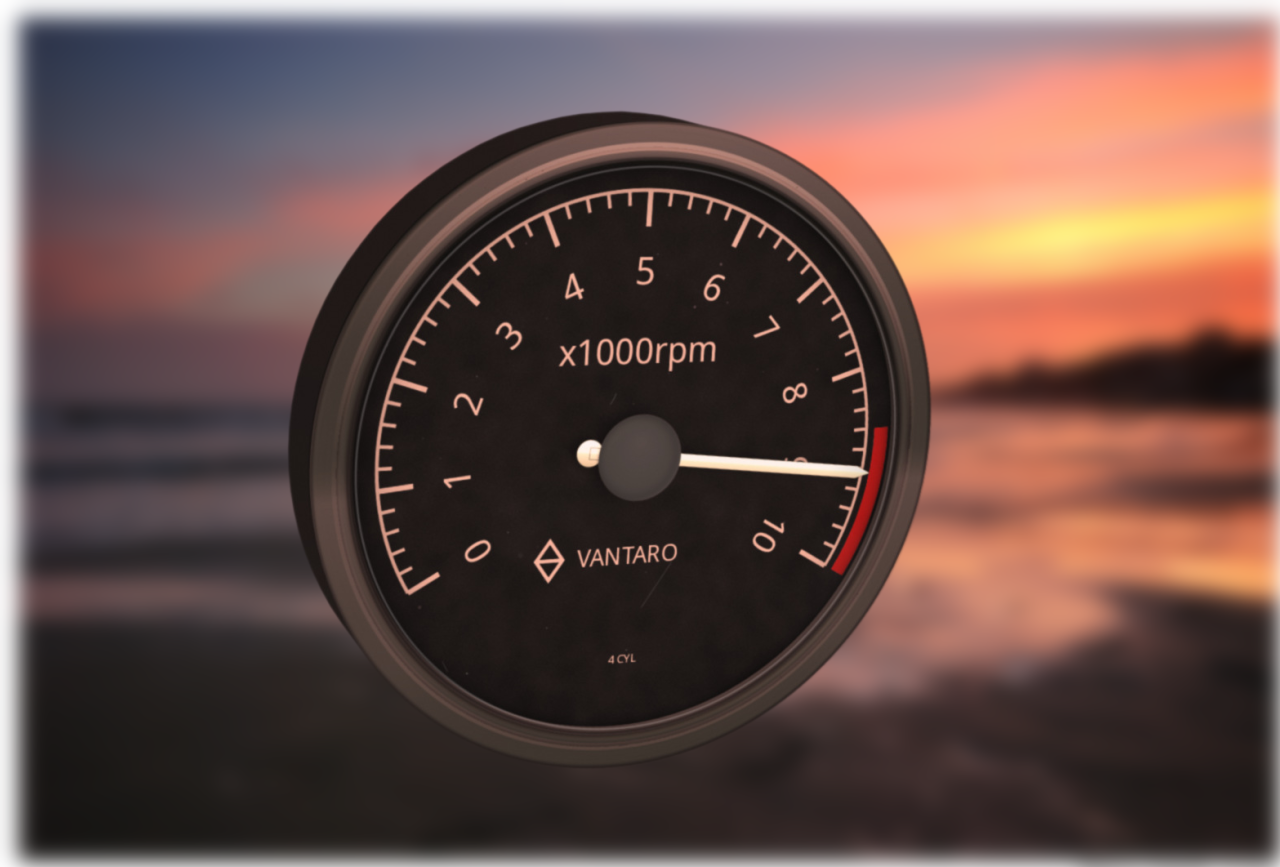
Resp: 9000 rpm
